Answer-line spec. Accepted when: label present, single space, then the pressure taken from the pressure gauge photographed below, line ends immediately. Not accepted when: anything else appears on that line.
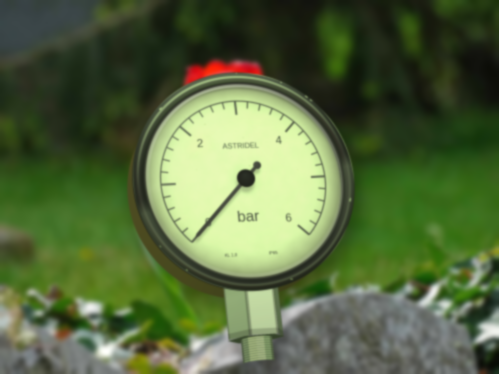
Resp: 0 bar
